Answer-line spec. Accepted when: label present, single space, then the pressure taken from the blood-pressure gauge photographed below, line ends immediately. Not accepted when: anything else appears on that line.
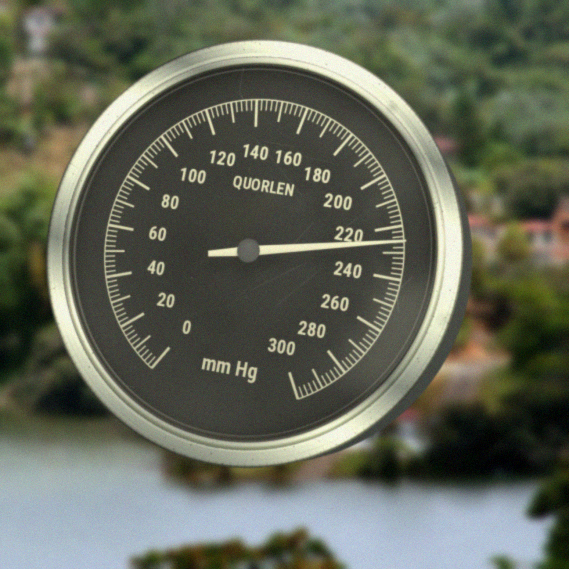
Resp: 226 mmHg
